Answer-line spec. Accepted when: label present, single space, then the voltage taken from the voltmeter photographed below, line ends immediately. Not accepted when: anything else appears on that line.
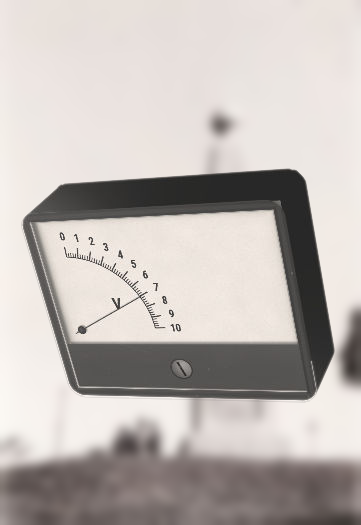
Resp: 7 V
